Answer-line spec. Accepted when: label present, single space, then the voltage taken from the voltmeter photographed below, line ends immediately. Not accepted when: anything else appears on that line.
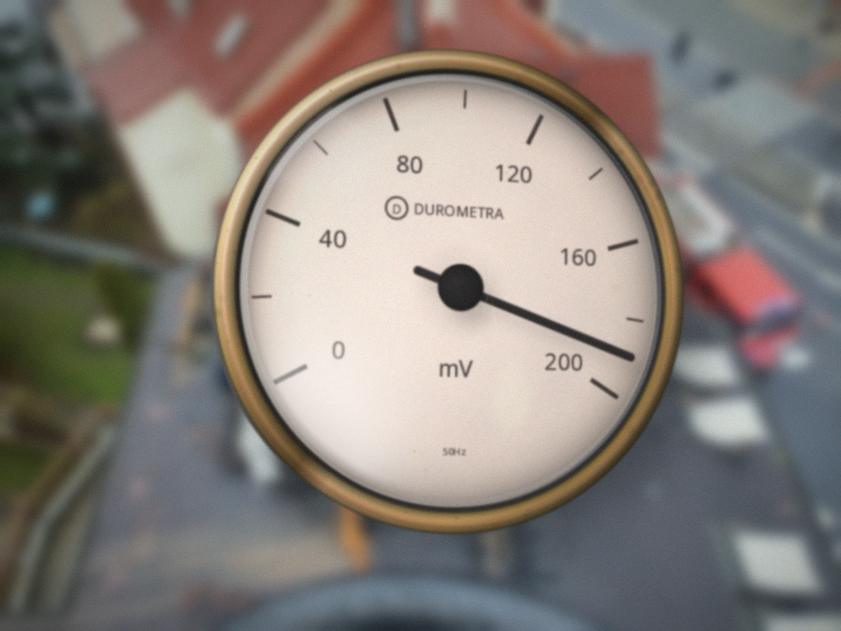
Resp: 190 mV
